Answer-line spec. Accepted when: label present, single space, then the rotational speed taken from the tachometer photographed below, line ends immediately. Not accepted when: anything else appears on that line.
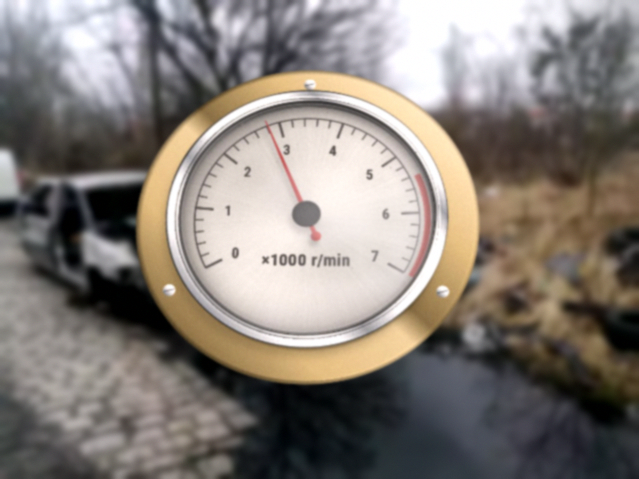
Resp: 2800 rpm
